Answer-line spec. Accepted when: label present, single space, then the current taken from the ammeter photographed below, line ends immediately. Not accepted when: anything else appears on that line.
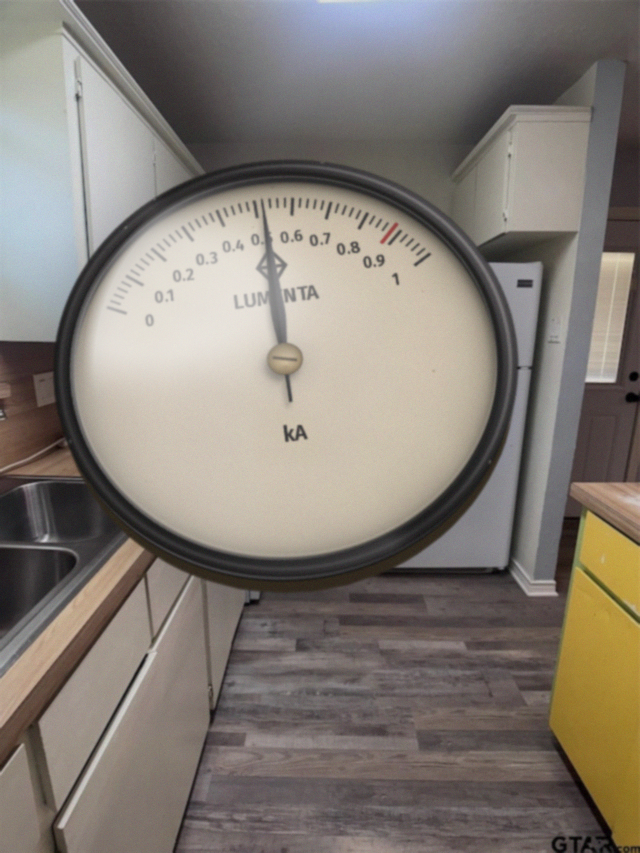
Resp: 0.52 kA
